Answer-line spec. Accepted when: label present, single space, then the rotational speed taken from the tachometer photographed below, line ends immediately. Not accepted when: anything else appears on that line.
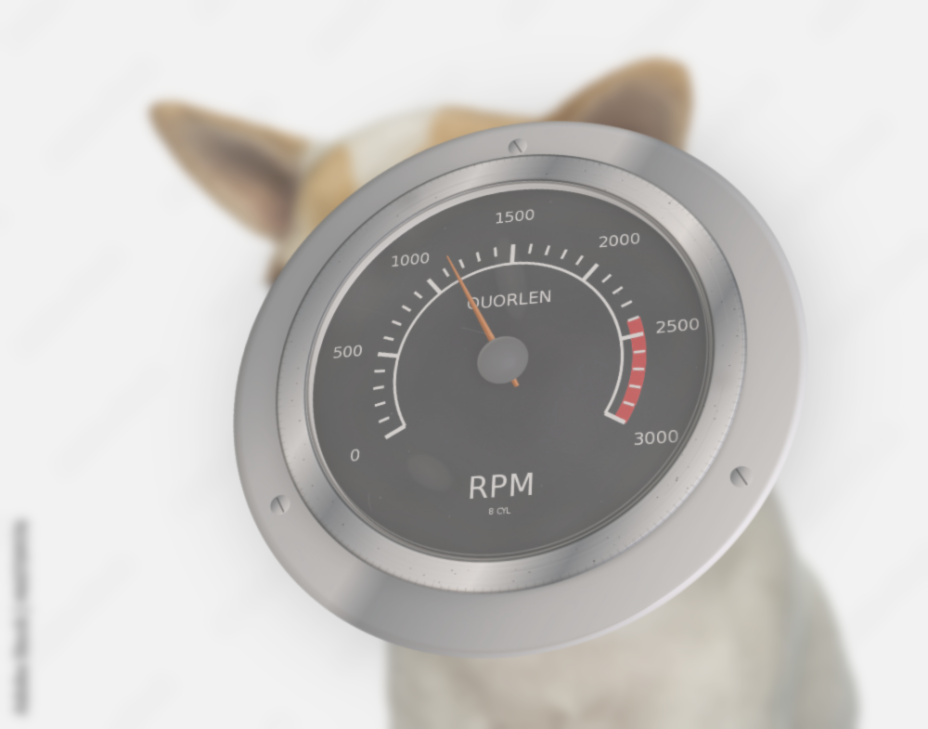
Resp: 1150 rpm
